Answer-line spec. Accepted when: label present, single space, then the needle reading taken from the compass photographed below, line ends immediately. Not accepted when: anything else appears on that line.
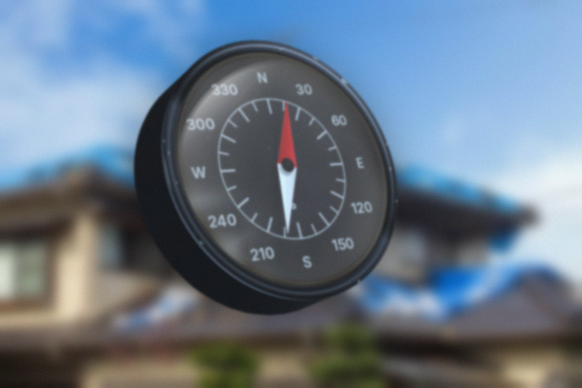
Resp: 15 °
